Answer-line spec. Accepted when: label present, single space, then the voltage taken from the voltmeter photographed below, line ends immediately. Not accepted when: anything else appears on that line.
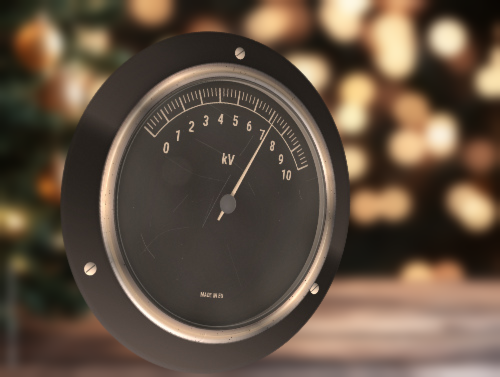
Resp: 7 kV
